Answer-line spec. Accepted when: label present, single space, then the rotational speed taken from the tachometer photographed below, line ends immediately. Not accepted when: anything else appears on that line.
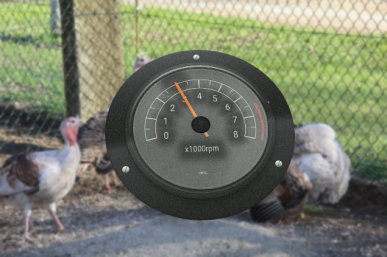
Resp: 3000 rpm
